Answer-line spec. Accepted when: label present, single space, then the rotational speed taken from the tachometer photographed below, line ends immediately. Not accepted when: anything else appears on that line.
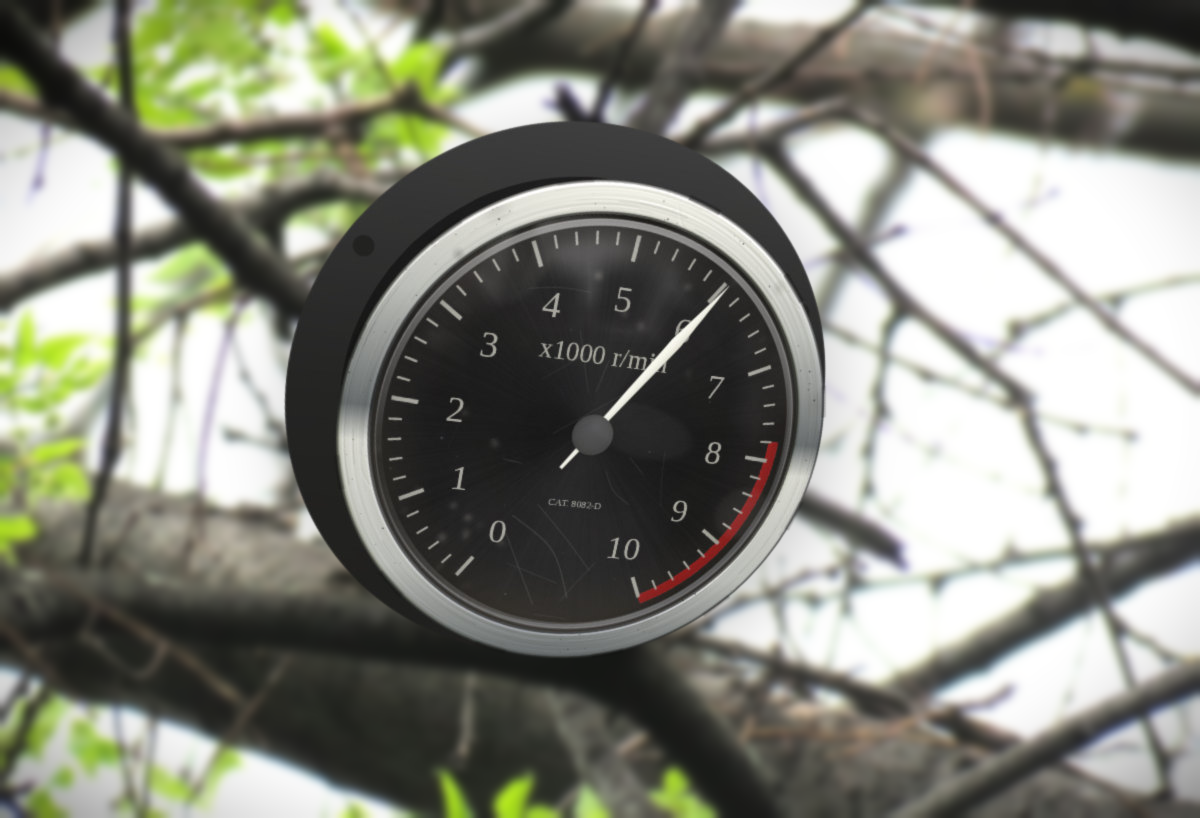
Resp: 6000 rpm
